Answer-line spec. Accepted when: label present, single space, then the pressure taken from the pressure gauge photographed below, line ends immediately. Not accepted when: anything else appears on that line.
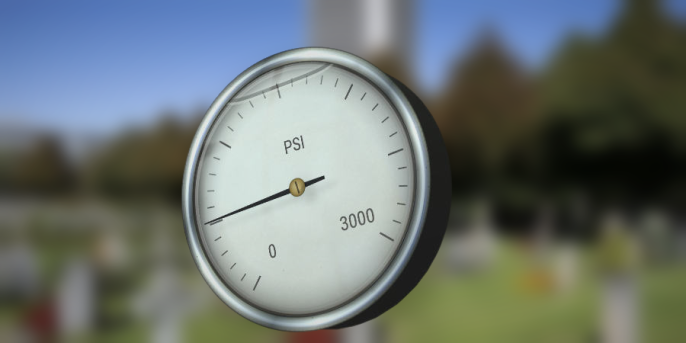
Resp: 500 psi
